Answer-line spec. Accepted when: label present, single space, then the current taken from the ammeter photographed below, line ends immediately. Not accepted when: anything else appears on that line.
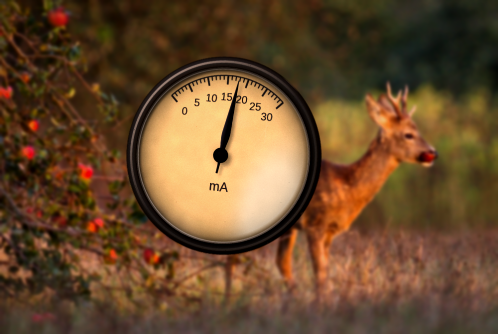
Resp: 18 mA
